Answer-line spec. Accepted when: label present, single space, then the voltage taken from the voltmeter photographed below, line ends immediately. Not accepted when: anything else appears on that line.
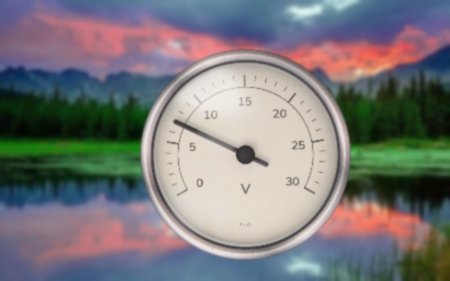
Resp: 7 V
